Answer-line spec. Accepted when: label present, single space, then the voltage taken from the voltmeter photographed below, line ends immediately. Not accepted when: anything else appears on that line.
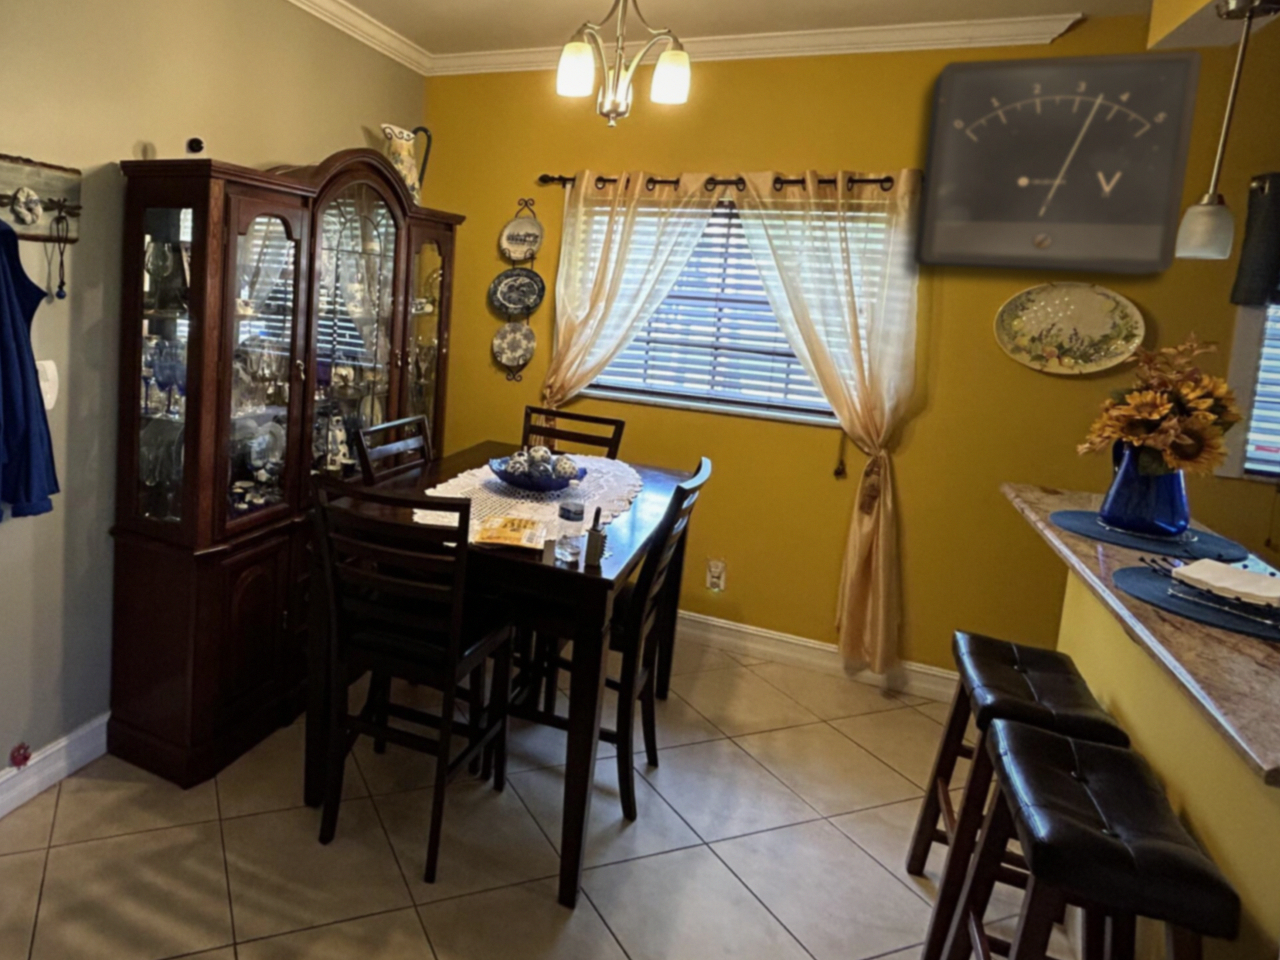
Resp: 3.5 V
